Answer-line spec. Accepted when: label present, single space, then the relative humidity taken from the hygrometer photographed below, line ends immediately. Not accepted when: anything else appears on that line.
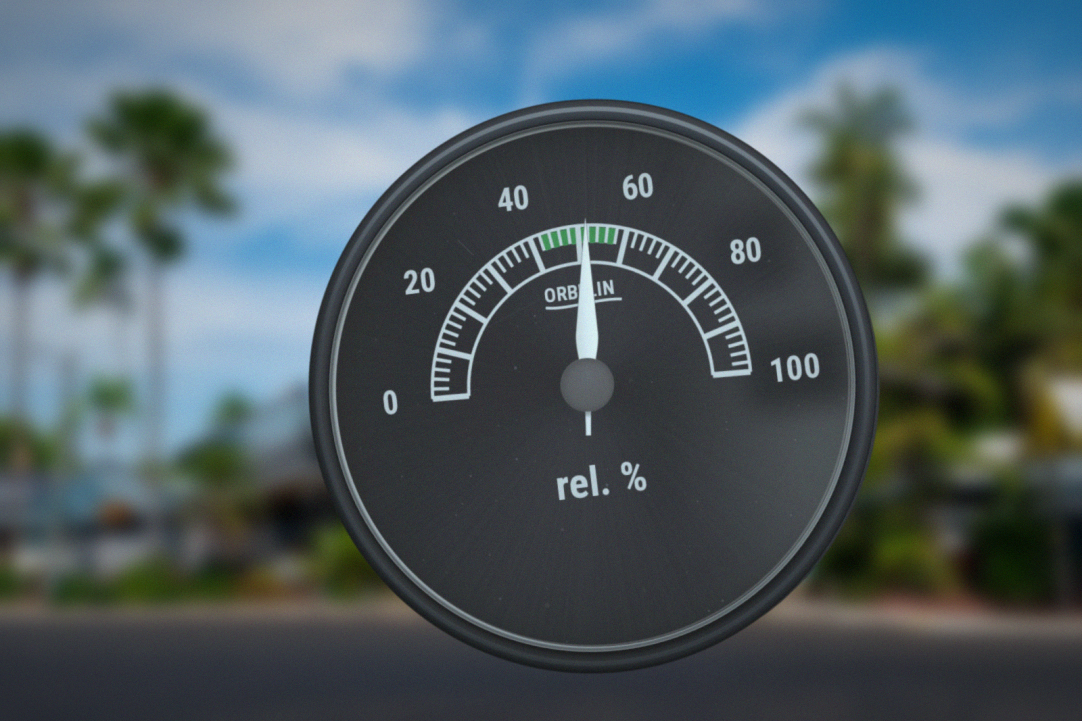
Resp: 52 %
